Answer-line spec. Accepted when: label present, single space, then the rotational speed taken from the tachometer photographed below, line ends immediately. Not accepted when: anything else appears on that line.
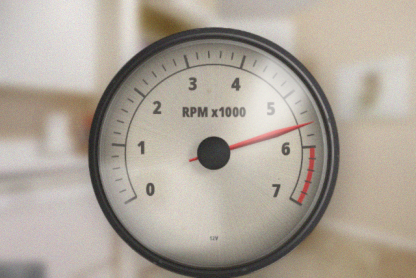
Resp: 5600 rpm
